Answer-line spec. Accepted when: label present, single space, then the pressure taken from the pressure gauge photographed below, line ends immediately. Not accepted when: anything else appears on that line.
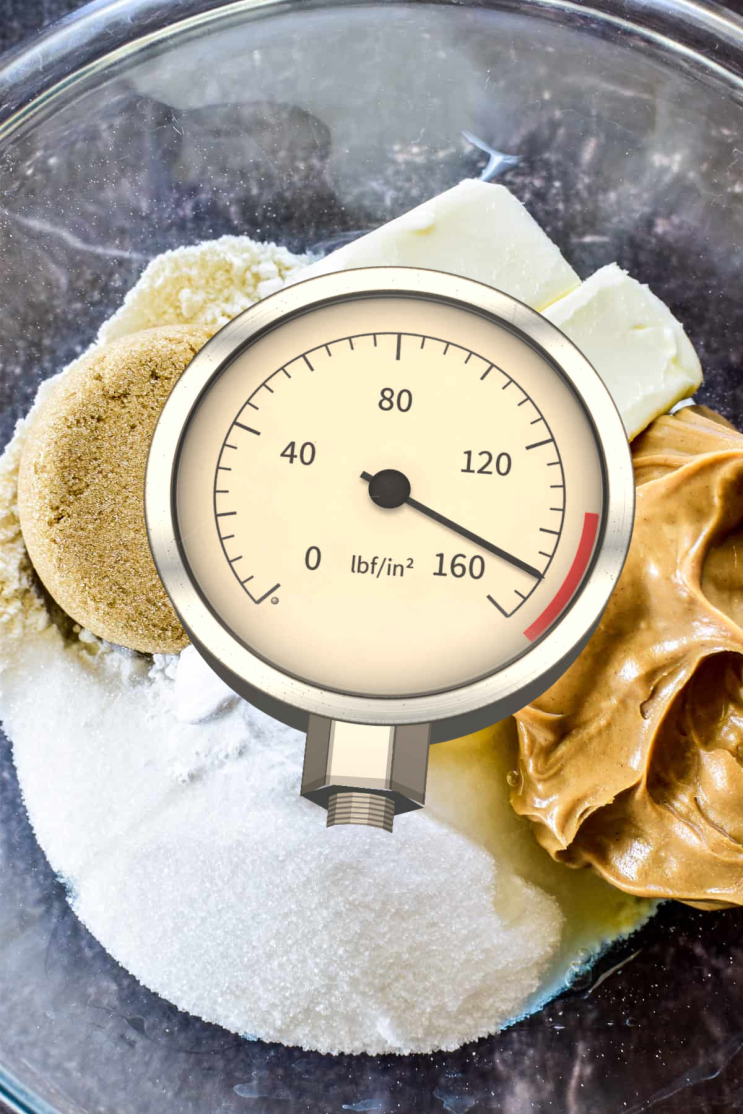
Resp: 150 psi
